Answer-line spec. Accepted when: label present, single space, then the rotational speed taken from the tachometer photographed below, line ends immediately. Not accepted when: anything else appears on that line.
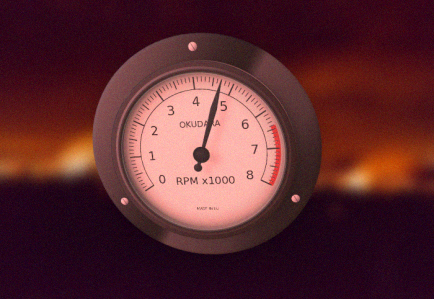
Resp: 4700 rpm
